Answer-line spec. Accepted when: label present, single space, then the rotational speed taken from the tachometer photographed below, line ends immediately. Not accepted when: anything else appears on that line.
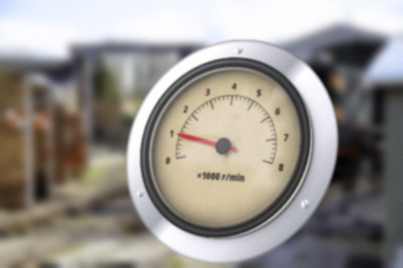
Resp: 1000 rpm
